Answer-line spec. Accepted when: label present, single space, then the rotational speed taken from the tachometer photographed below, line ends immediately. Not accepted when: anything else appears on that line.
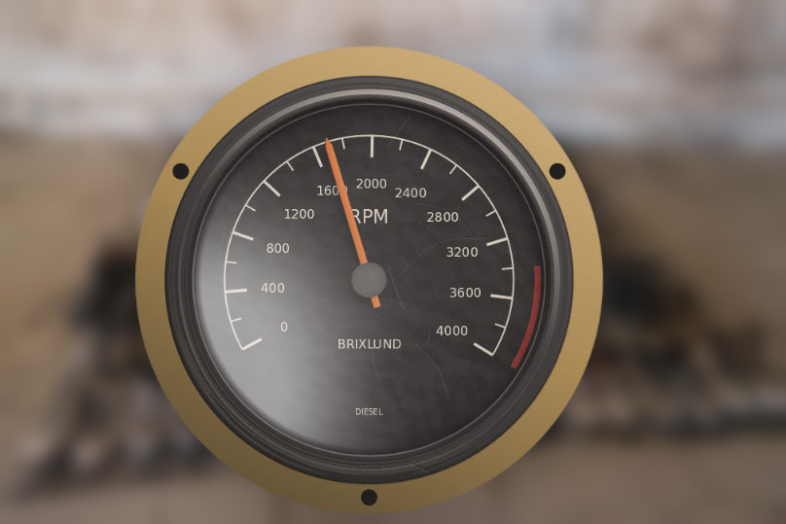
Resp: 1700 rpm
